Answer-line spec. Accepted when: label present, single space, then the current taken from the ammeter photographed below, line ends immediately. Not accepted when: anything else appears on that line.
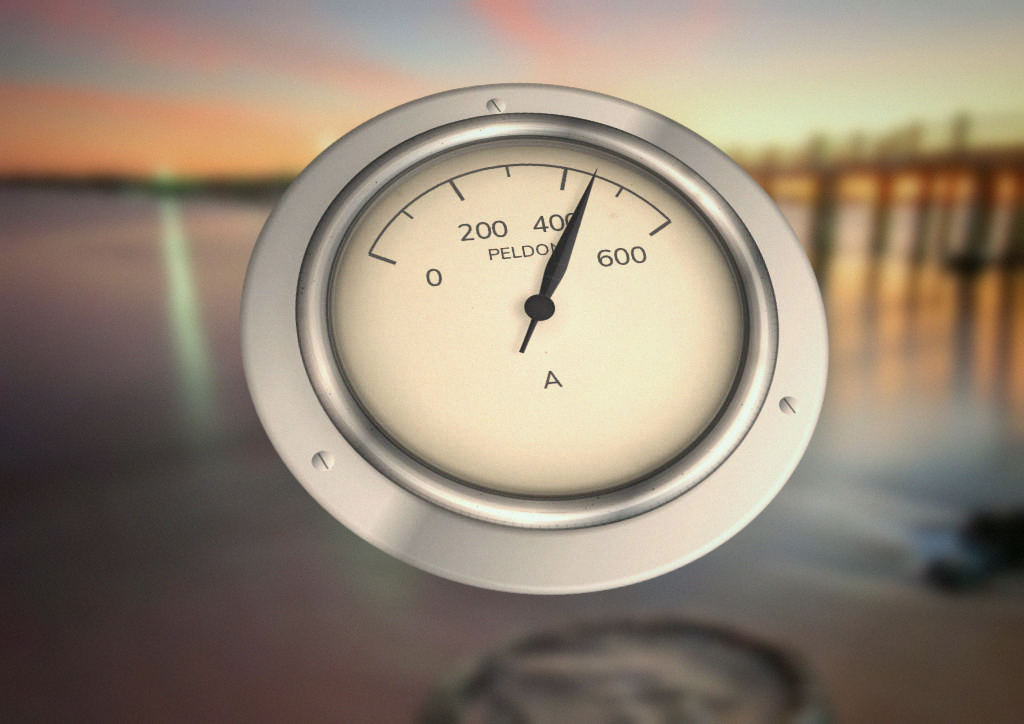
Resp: 450 A
